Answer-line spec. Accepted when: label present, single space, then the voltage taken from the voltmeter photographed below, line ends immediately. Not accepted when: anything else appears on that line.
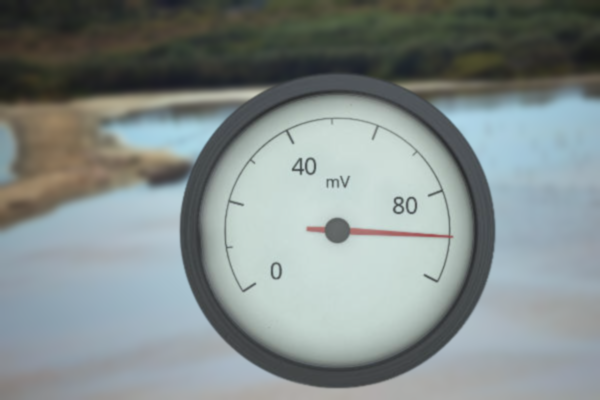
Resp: 90 mV
